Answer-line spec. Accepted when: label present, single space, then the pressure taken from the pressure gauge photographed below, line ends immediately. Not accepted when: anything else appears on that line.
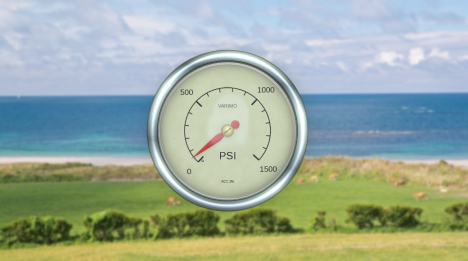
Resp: 50 psi
